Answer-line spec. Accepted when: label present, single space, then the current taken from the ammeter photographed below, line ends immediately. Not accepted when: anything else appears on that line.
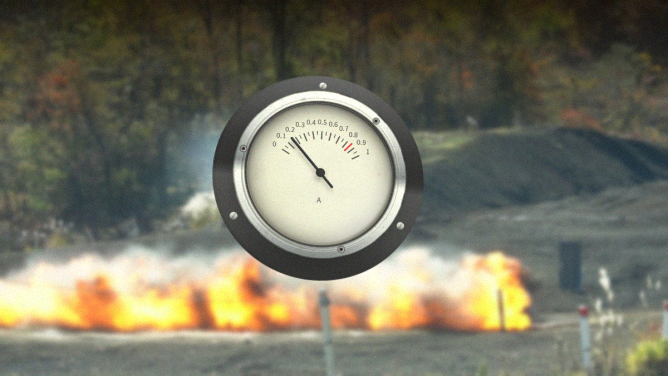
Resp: 0.15 A
